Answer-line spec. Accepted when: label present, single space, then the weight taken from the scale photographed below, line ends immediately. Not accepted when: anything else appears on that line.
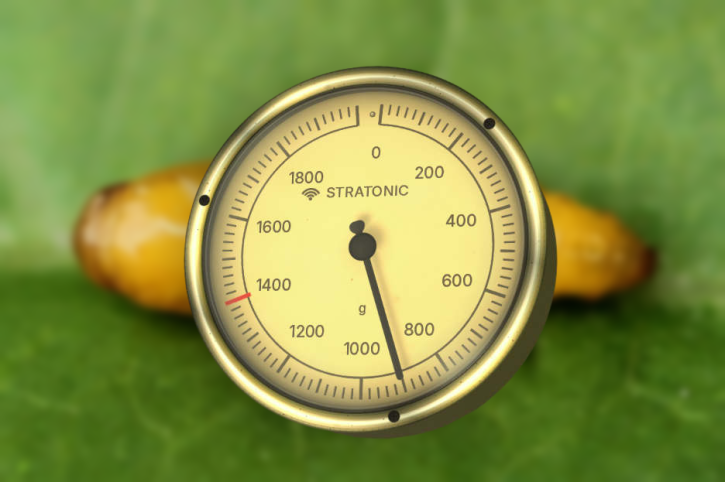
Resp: 900 g
